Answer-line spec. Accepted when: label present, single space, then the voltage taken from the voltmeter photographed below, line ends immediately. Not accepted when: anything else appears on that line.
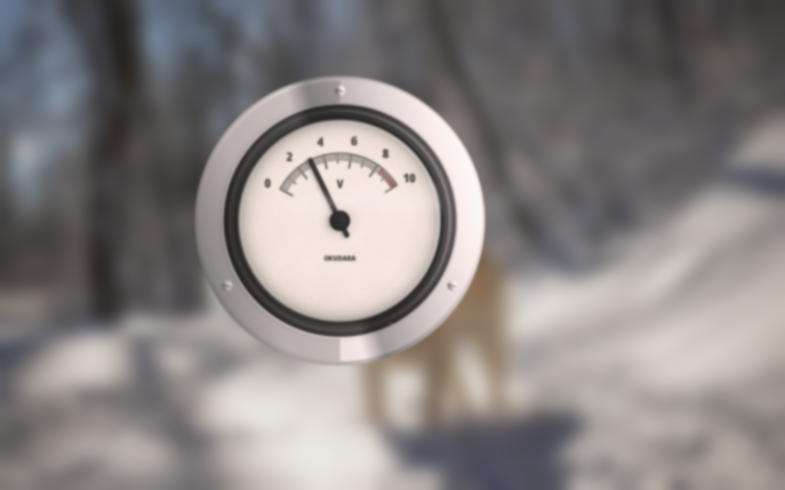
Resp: 3 V
